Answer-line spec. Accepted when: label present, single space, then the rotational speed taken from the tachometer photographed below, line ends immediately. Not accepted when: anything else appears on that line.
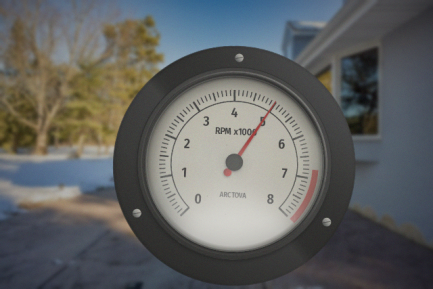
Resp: 5000 rpm
